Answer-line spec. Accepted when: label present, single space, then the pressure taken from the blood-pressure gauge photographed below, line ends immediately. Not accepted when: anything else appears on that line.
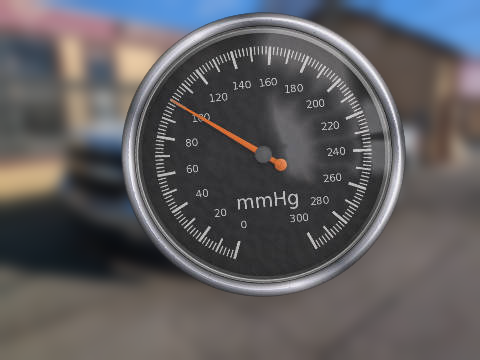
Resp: 100 mmHg
